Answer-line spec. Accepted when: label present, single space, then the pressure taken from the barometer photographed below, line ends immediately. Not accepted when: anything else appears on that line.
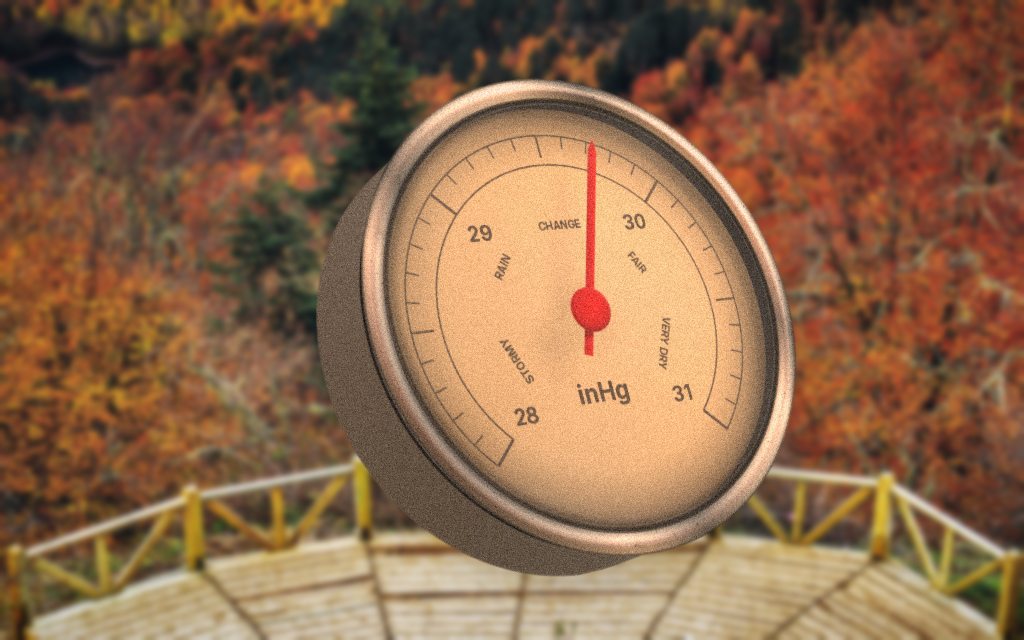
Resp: 29.7 inHg
